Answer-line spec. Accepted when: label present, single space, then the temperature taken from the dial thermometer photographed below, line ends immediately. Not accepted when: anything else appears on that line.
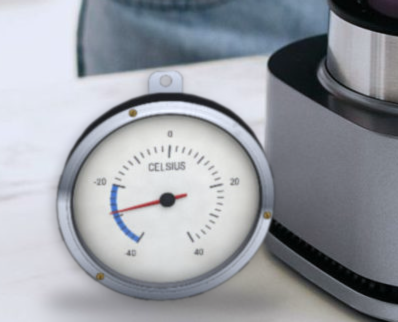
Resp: -28 °C
